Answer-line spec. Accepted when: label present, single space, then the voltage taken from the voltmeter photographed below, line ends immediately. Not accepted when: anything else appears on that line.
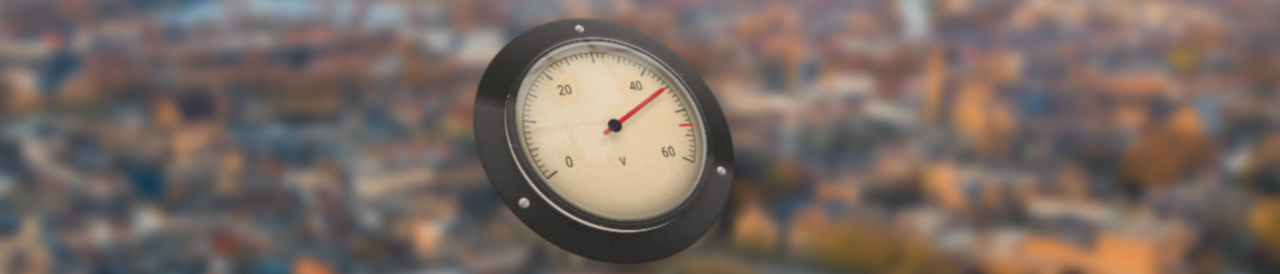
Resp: 45 V
